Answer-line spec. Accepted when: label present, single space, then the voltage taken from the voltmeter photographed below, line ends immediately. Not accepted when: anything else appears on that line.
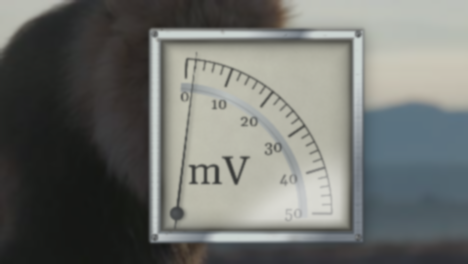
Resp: 2 mV
